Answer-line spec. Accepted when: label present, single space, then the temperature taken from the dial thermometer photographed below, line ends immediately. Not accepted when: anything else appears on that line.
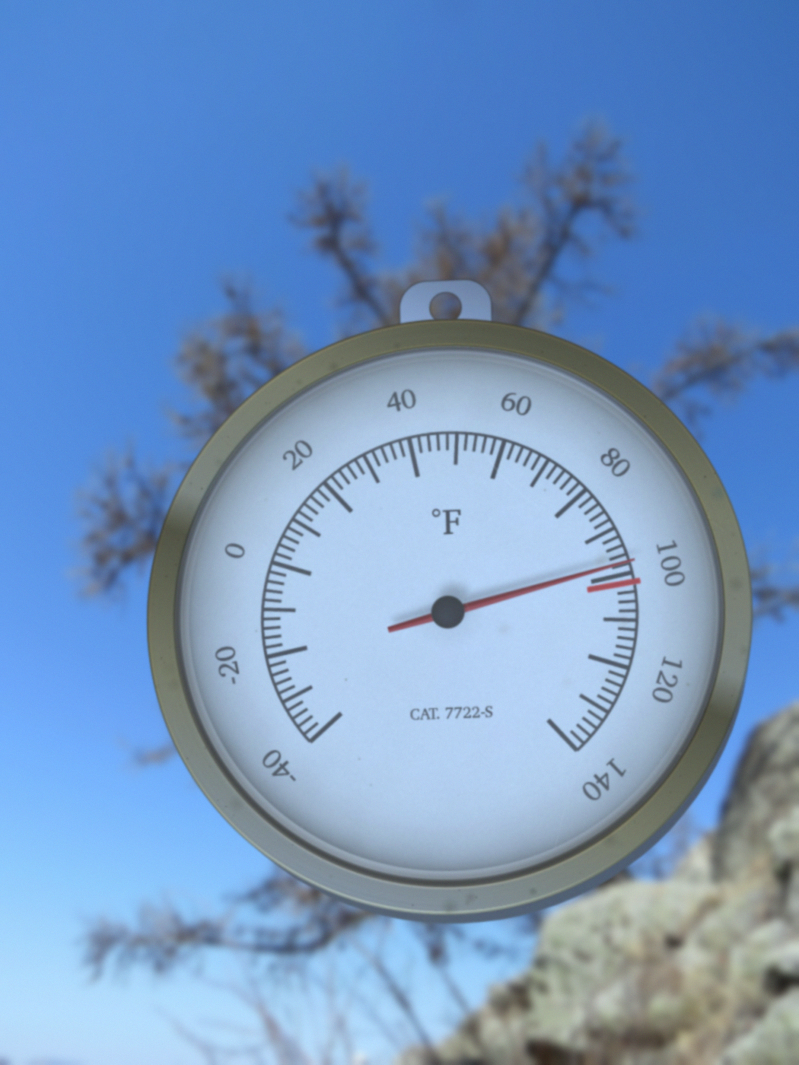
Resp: 98 °F
